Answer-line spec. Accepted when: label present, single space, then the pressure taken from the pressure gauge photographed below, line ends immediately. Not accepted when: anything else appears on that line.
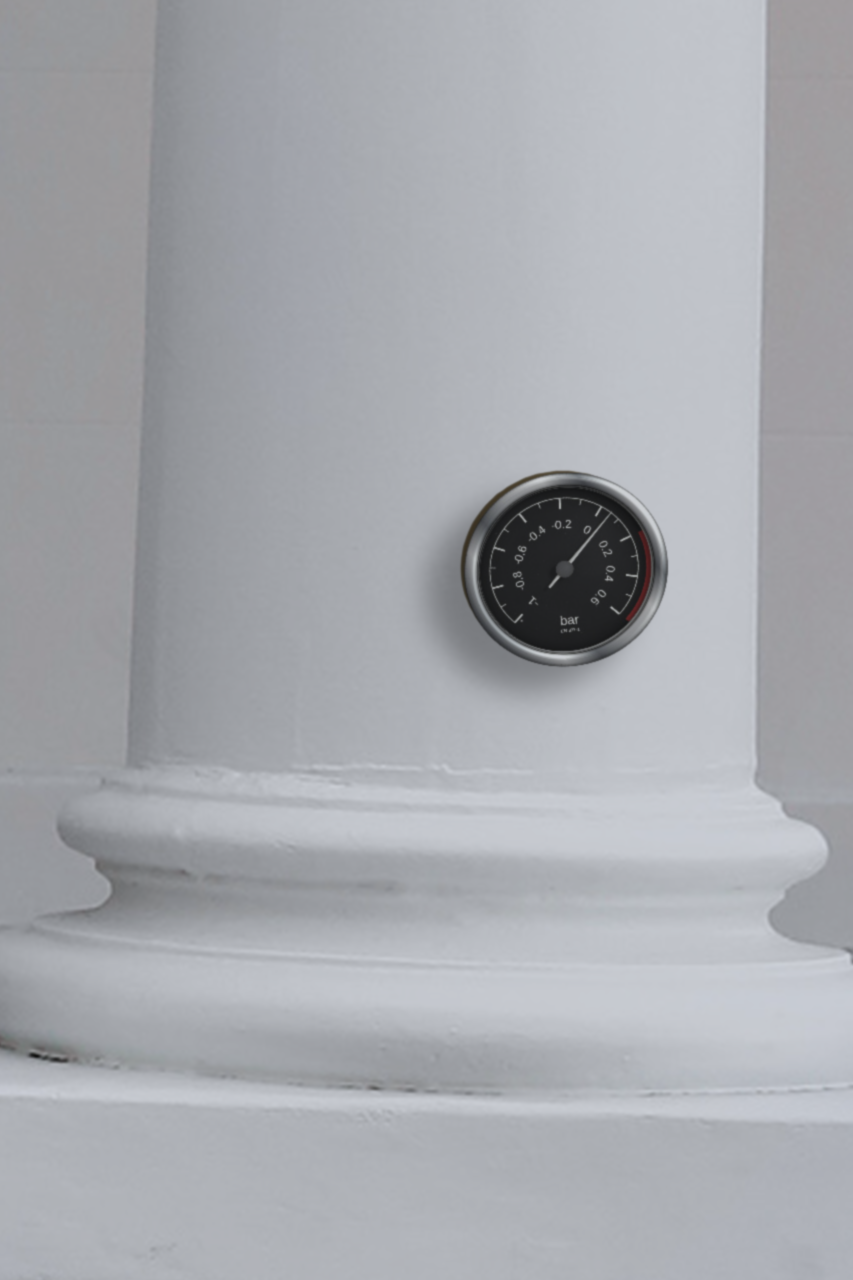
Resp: 0.05 bar
